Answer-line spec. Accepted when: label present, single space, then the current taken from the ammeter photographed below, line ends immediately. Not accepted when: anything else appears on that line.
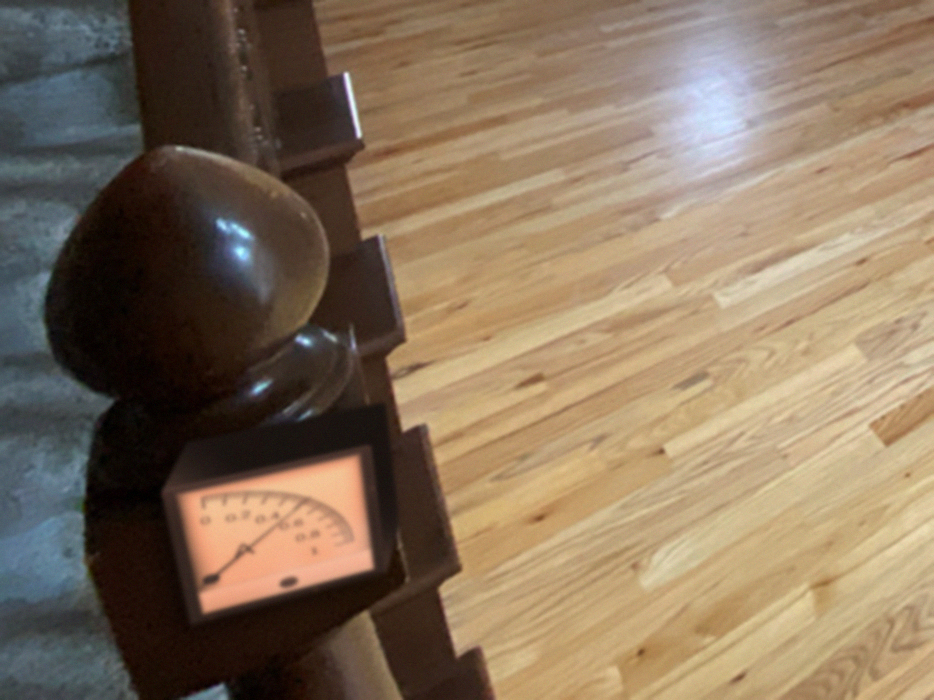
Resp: 0.5 A
